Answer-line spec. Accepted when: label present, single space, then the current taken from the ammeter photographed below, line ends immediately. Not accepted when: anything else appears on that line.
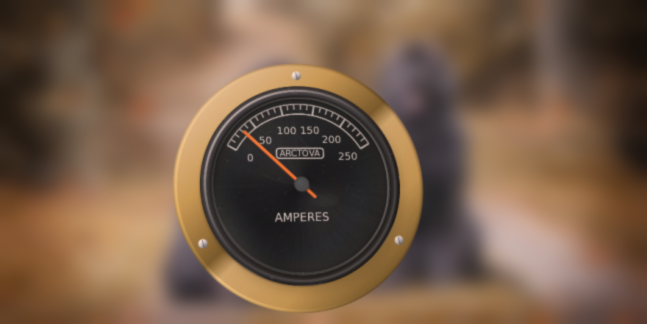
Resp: 30 A
